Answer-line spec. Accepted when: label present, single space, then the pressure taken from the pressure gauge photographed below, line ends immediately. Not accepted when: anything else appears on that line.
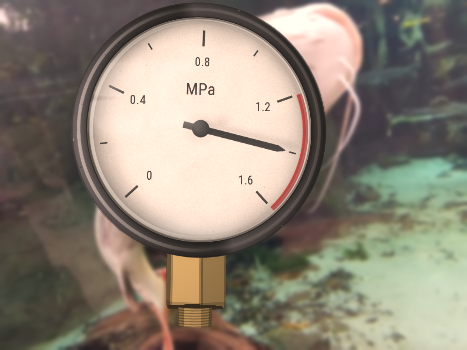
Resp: 1.4 MPa
